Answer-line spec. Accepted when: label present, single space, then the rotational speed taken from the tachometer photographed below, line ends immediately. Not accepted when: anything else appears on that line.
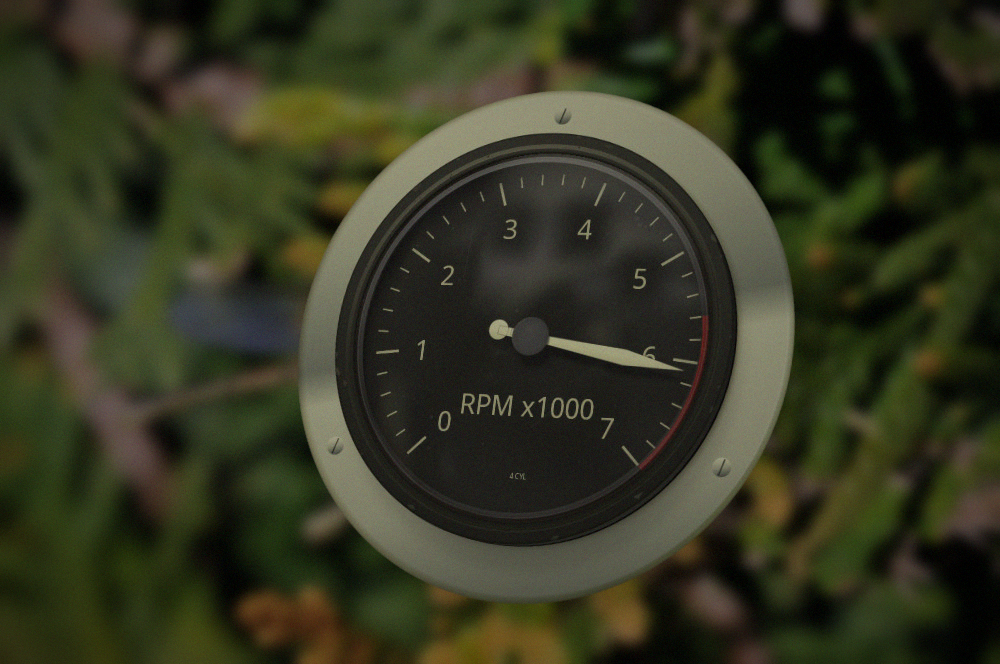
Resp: 6100 rpm
